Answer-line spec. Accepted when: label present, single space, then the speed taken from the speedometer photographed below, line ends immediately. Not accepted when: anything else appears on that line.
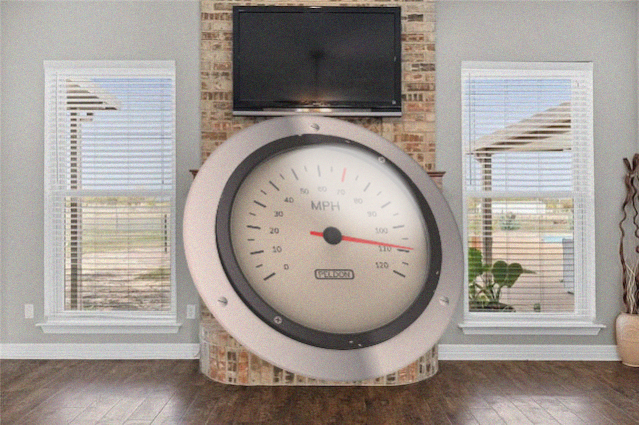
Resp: 110 mph
